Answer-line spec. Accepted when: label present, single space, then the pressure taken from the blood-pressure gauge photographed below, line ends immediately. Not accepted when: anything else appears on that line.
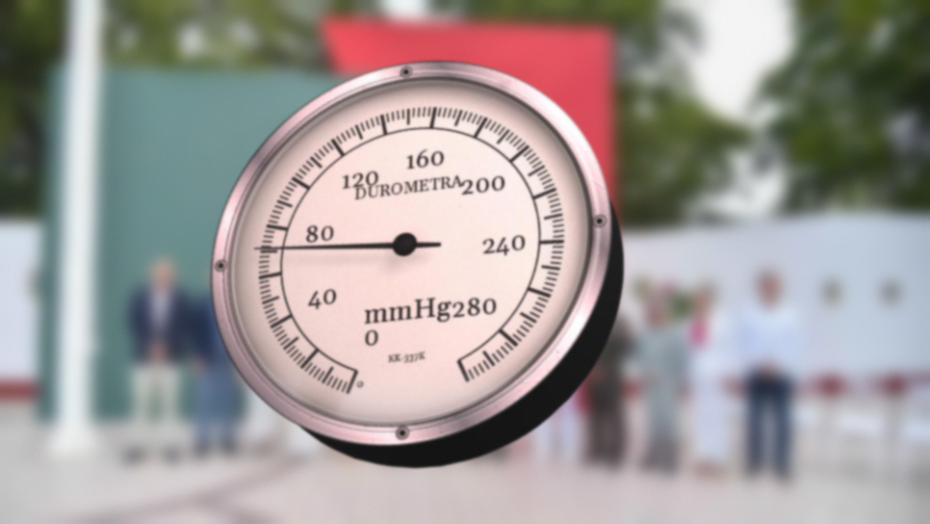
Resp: 70 mmHg
